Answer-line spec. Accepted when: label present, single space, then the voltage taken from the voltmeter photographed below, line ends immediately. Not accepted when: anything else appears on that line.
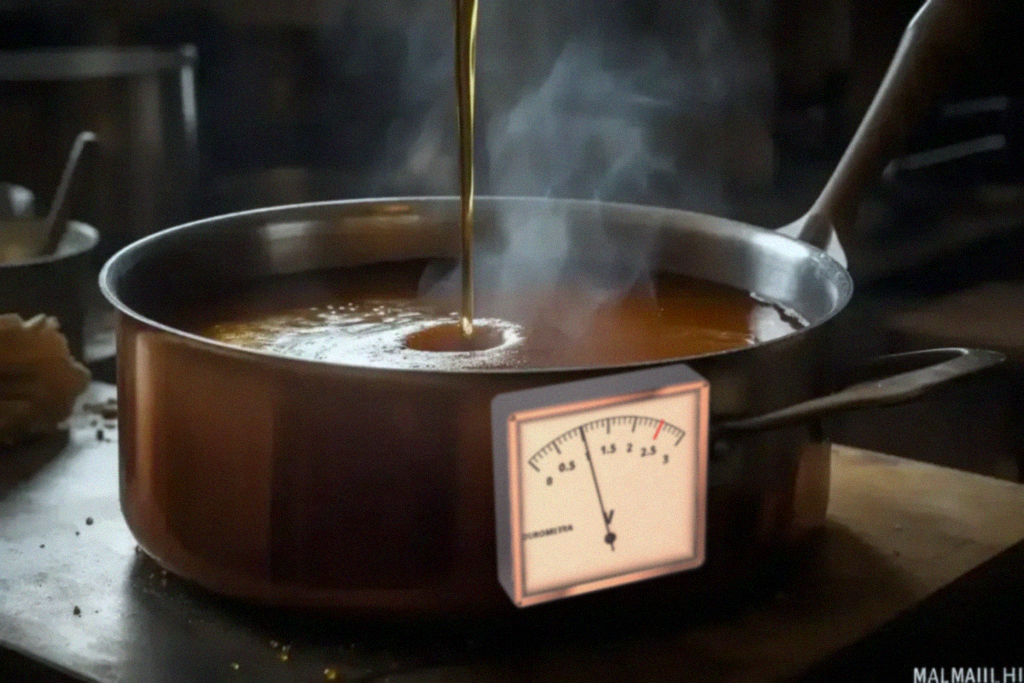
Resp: 1 V
